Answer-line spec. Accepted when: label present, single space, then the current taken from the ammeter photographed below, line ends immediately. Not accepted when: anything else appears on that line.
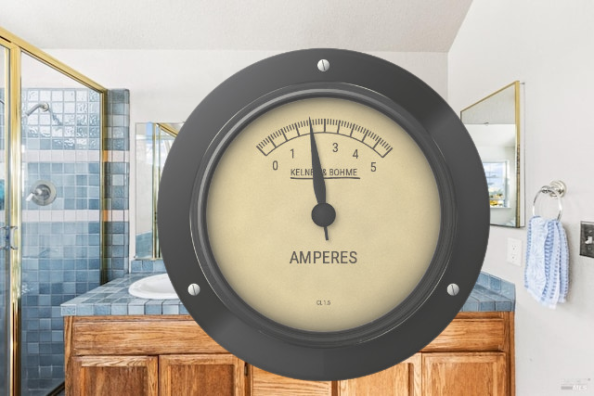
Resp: 2 A
